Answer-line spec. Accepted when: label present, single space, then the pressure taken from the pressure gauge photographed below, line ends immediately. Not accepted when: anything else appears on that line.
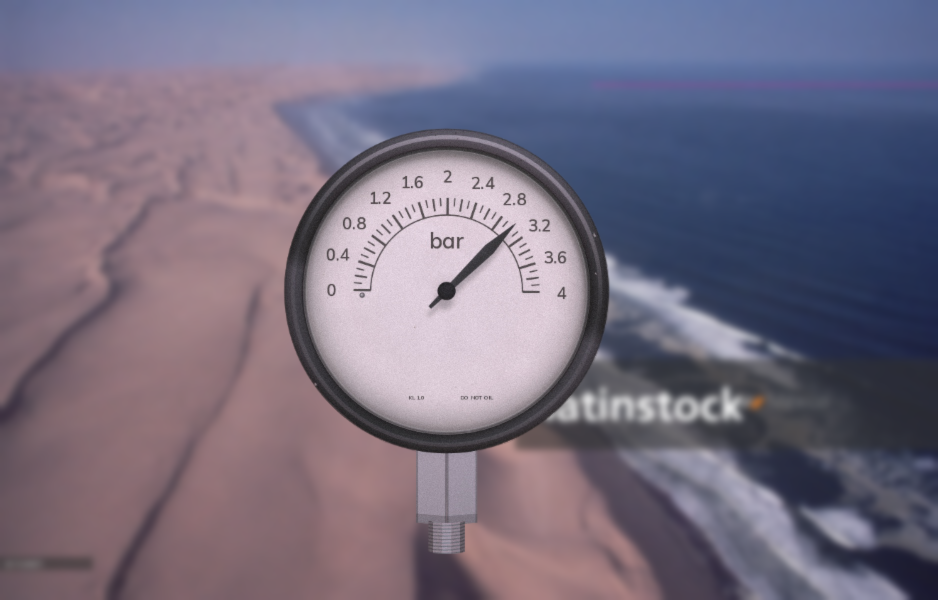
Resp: 3 bar
